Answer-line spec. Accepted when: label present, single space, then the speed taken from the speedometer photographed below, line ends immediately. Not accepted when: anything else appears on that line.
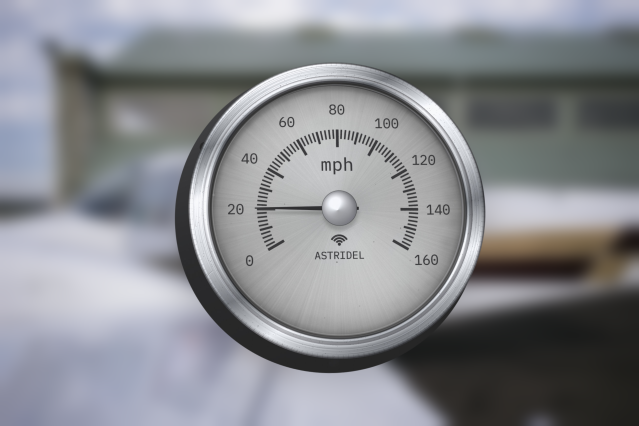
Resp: 20 mph
